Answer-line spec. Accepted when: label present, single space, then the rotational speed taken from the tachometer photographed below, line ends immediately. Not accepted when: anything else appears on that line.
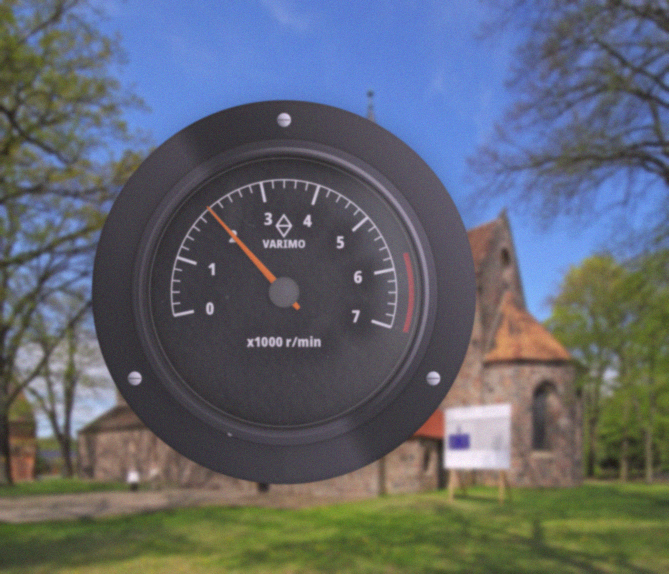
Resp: 2000 rpm
